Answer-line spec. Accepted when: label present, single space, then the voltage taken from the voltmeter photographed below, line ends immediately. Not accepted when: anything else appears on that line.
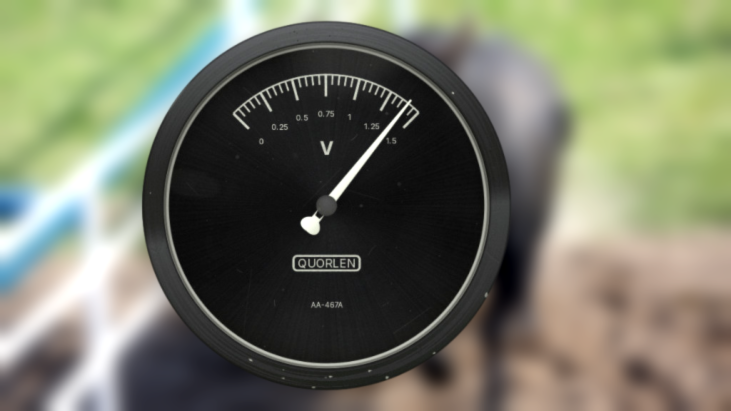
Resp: 1.4 V
